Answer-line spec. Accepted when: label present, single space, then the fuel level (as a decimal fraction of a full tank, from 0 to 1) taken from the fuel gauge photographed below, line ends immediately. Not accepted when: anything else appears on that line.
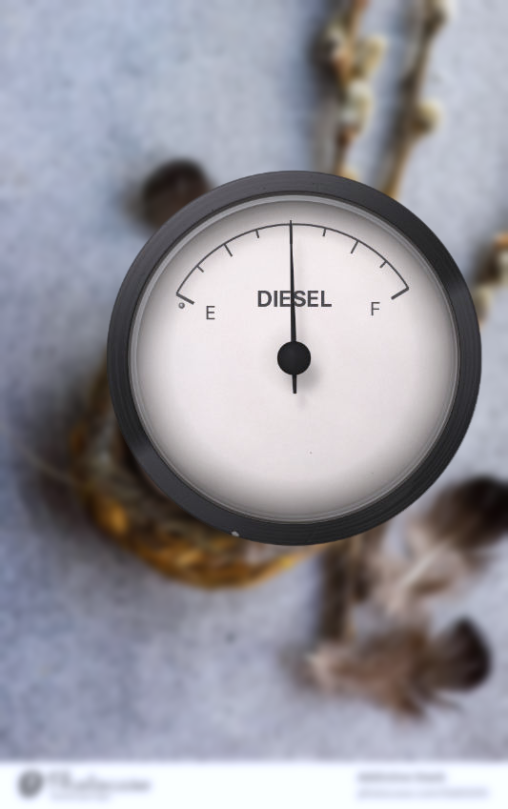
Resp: 0.5
